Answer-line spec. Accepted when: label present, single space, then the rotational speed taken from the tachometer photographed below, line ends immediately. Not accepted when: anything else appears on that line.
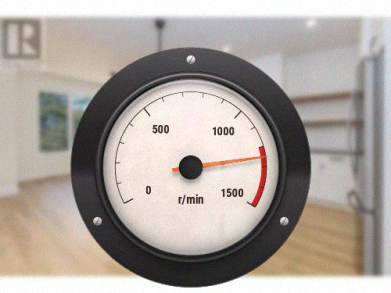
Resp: 1250 rpm
